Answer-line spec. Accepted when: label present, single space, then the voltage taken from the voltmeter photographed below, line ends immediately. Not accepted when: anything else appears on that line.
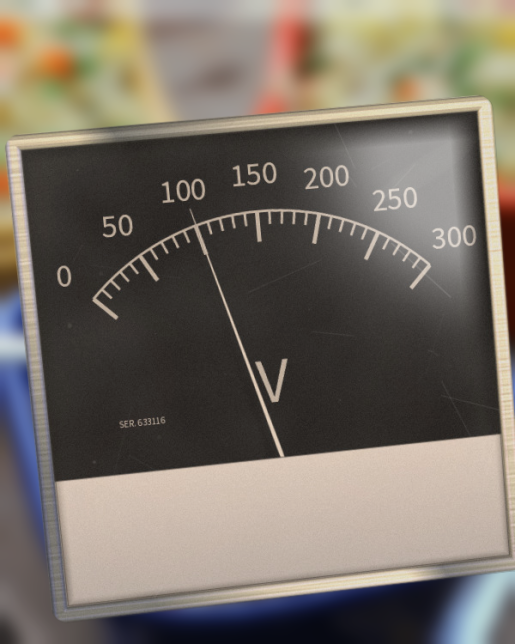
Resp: 100 V
